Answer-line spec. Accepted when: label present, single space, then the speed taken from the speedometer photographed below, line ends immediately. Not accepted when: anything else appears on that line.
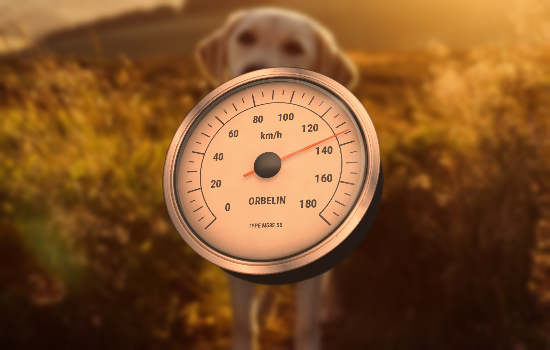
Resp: 135 km/h
